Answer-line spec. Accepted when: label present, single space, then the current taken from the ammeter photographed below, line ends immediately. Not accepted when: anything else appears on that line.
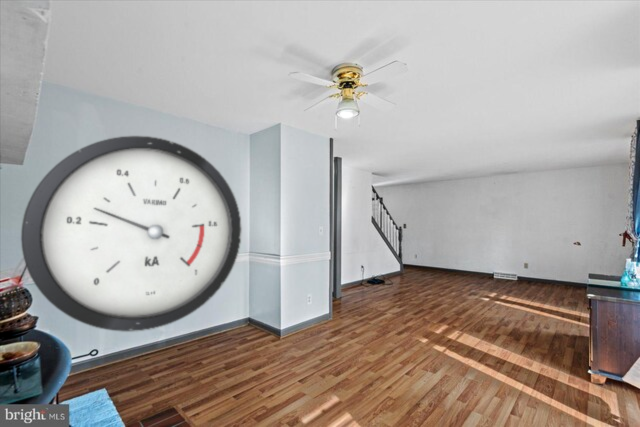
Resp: 0.25 kA
